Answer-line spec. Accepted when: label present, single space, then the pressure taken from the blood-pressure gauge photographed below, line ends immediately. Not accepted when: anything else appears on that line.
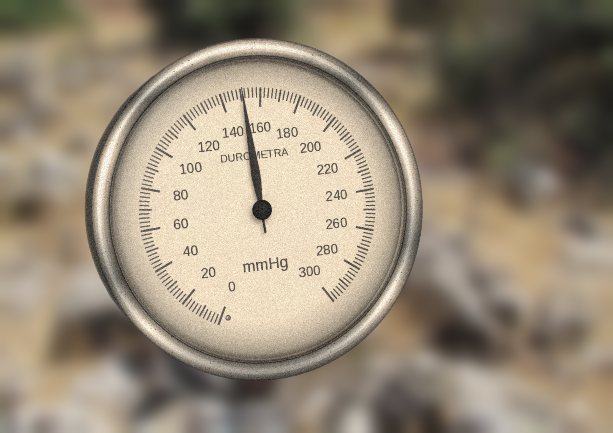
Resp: 150 mmHg
